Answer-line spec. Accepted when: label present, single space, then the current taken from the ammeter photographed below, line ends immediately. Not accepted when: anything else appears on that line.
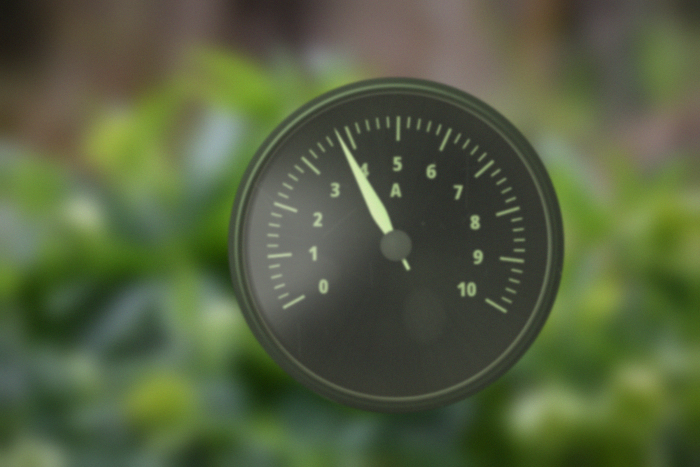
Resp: 3.8 A
